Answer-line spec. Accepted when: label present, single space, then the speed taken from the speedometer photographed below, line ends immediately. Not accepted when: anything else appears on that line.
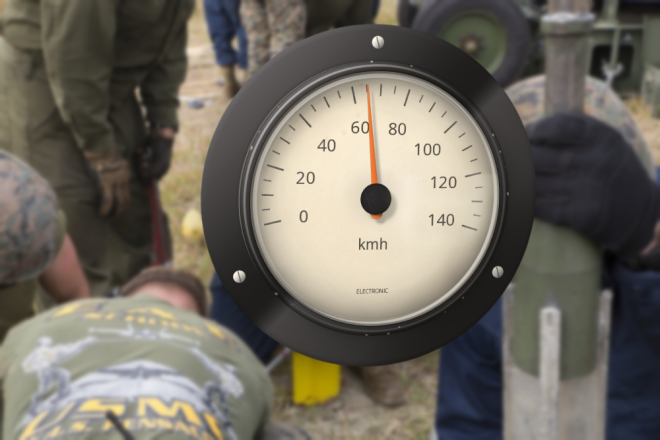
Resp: 65 km/h
